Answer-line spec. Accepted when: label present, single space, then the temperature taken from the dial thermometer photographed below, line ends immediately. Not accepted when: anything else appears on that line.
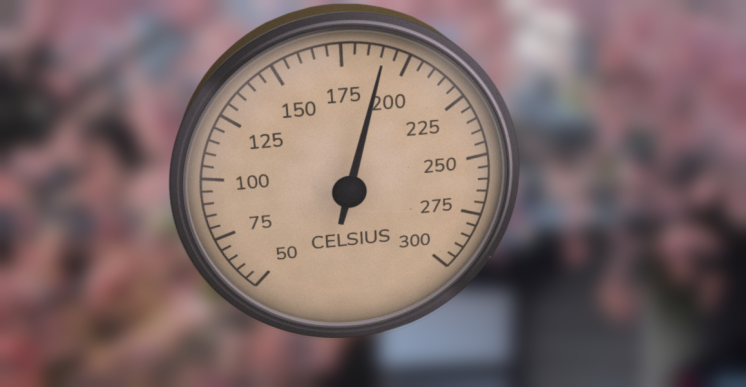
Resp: 190 °C
